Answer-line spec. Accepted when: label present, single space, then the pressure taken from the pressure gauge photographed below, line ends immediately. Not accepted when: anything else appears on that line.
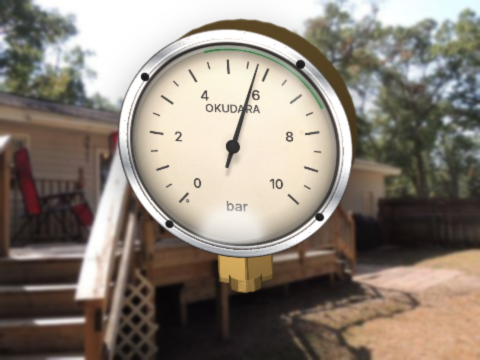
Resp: 5.75 bar
